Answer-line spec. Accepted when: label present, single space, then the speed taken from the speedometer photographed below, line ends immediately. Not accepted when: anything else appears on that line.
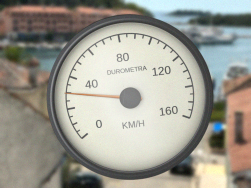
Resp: 30 km/h
